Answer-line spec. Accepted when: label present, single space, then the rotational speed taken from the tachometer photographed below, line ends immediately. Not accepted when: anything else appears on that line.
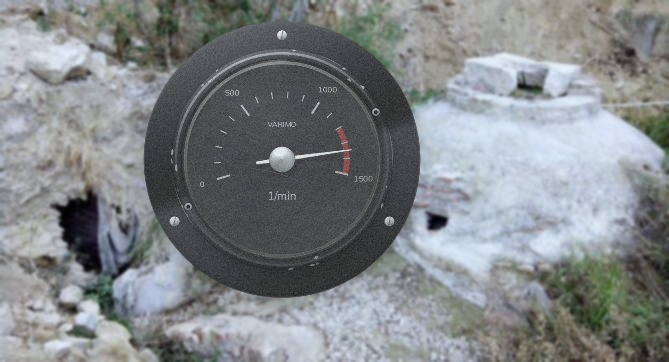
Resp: 1350 rpm
